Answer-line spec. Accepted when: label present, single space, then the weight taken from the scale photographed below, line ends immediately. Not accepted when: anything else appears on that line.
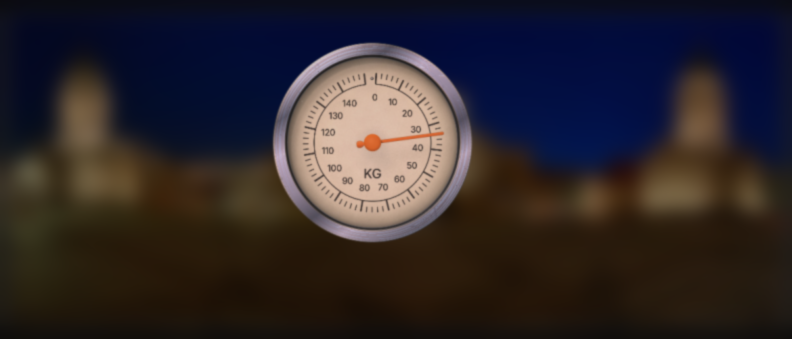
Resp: 34 kg
